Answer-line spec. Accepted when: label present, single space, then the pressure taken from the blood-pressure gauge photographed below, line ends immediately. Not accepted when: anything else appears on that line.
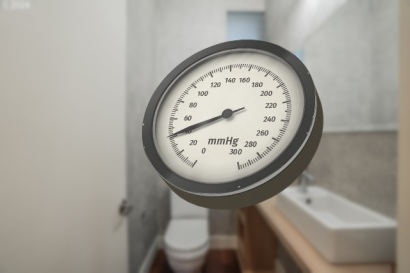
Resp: 40 mmHg
